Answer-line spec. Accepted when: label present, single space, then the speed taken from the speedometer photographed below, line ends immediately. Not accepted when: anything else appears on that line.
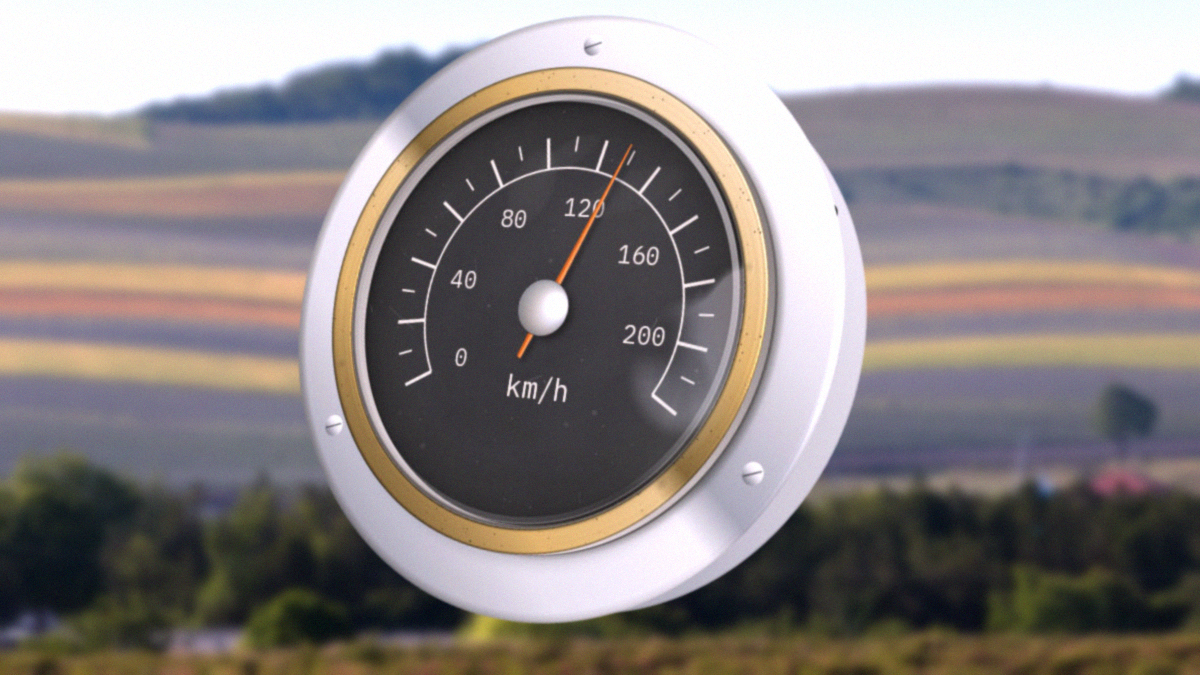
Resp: 130 km/h
